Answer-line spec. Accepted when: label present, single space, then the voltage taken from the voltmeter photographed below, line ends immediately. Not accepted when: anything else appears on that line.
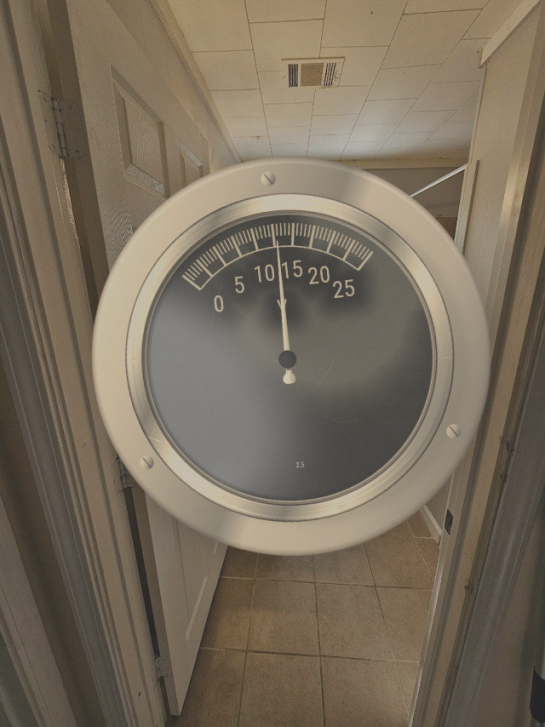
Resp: 13 V
